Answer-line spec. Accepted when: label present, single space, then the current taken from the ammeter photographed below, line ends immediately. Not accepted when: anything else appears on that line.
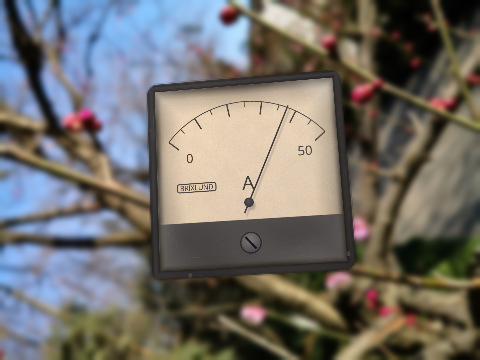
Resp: 37.5 A
